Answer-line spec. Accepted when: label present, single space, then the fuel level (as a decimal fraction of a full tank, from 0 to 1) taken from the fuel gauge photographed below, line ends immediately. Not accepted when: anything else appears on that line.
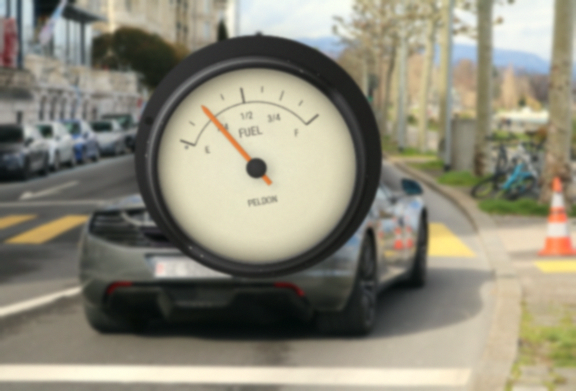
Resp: 0.25
